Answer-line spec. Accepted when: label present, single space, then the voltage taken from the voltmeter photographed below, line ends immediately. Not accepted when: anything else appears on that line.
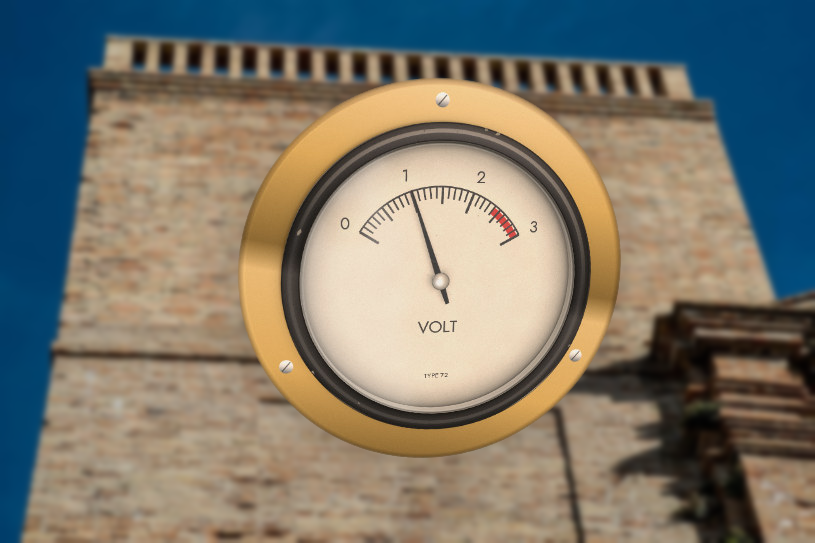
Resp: 1 V
